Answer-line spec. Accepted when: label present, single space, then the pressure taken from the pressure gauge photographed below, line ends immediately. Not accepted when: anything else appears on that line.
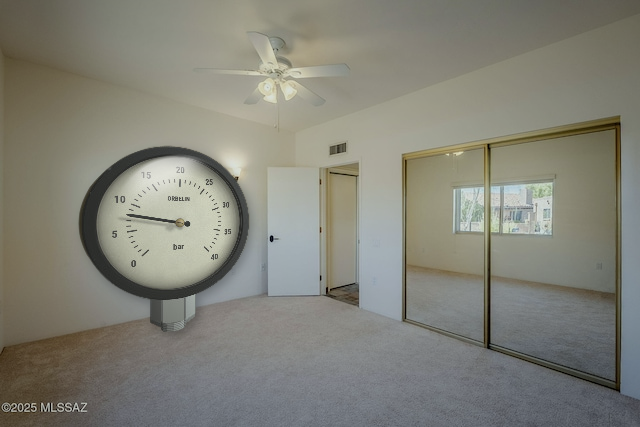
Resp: 8 bar
